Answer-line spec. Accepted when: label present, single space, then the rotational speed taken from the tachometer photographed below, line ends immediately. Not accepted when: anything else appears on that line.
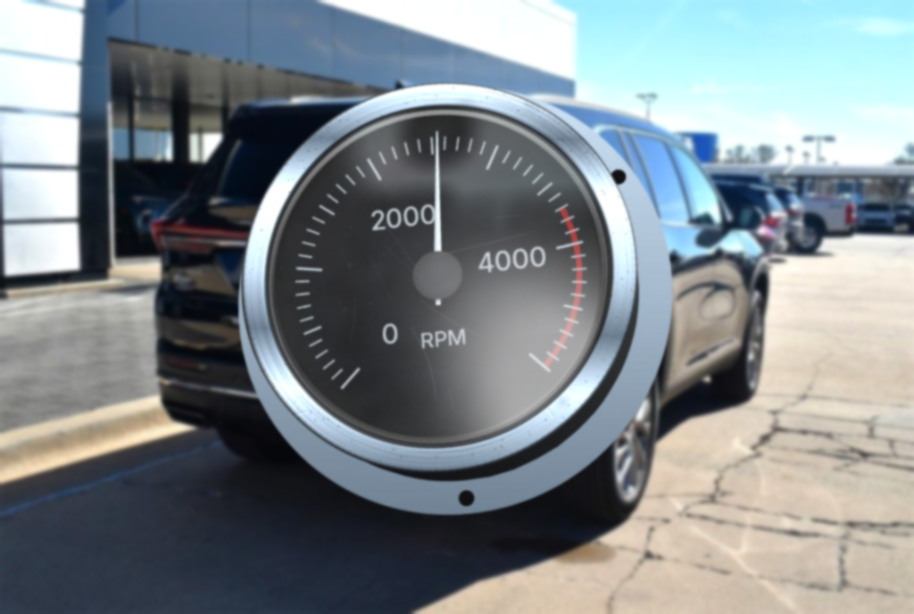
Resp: 2550 rpm
